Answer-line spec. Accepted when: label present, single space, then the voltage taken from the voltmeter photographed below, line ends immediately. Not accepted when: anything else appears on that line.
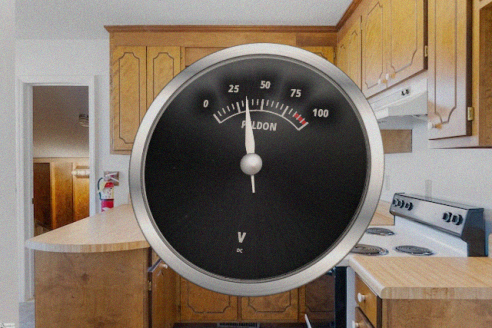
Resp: 35 V
